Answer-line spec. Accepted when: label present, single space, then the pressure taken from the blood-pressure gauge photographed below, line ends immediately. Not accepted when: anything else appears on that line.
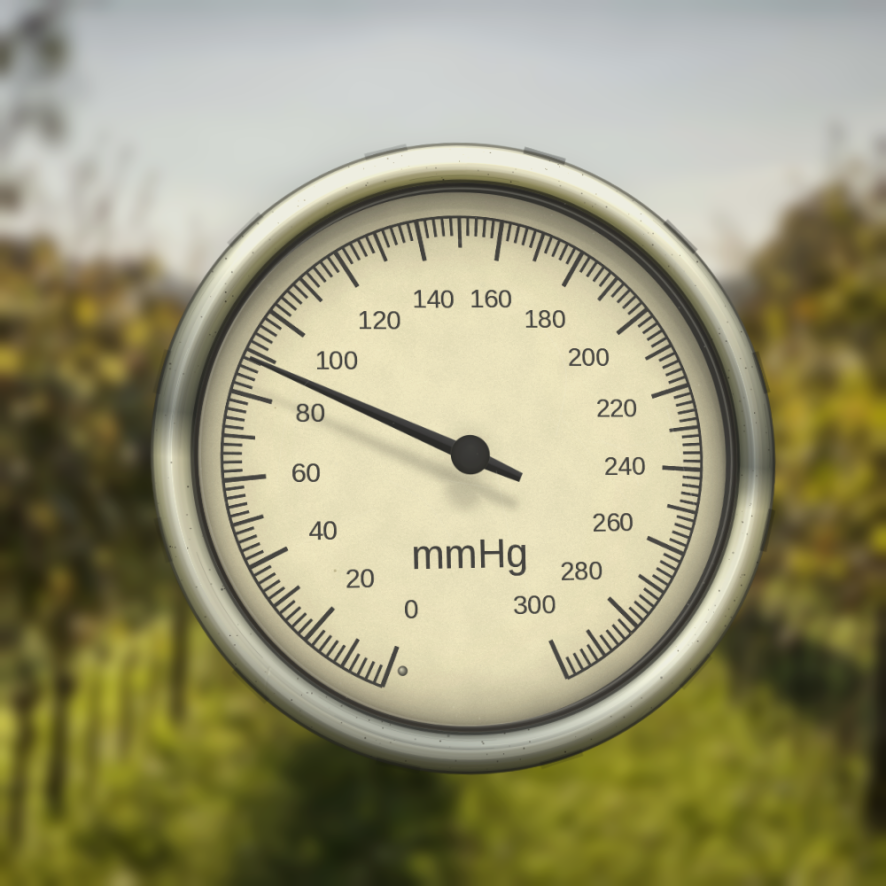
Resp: 88 mmHg
